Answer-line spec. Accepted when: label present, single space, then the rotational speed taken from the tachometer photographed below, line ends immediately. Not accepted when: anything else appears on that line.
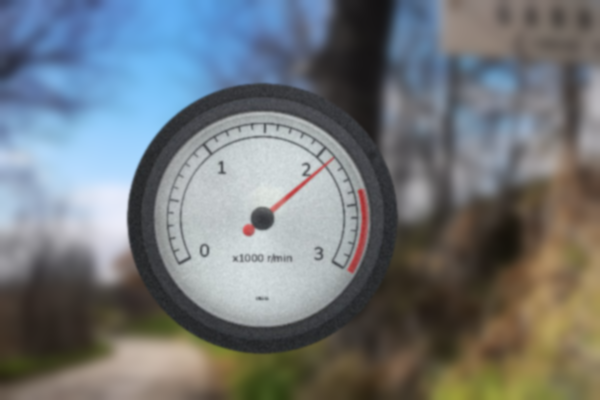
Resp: 2100 rpm
